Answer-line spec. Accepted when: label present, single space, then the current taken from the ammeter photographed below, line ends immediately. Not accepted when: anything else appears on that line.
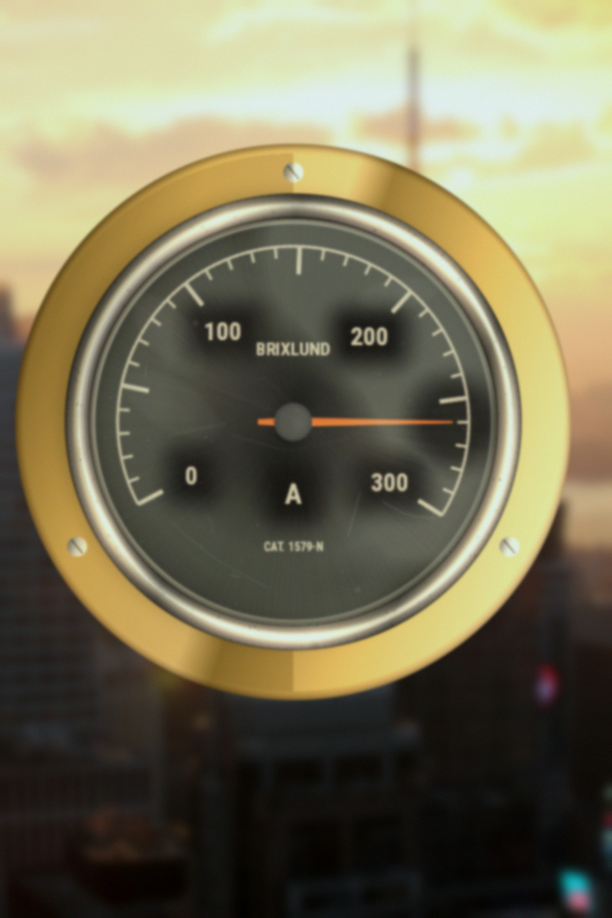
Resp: 260 A
